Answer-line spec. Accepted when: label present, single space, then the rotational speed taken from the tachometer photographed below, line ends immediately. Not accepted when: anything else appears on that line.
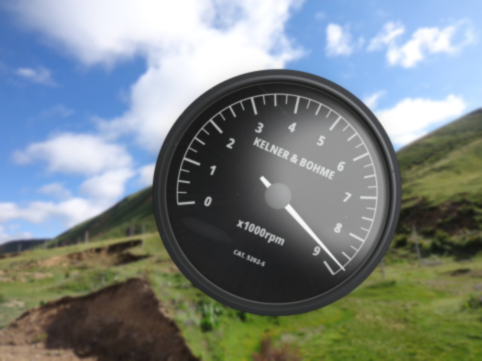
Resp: 8750 rpm
